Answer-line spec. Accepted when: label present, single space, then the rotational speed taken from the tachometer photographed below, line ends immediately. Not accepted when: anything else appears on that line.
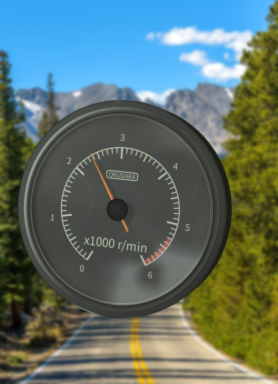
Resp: 2400 rpm
